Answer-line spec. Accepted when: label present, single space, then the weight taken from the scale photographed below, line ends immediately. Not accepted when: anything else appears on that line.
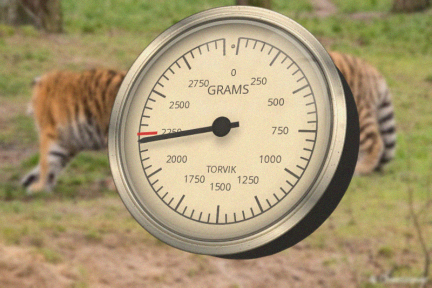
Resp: 2200 g
